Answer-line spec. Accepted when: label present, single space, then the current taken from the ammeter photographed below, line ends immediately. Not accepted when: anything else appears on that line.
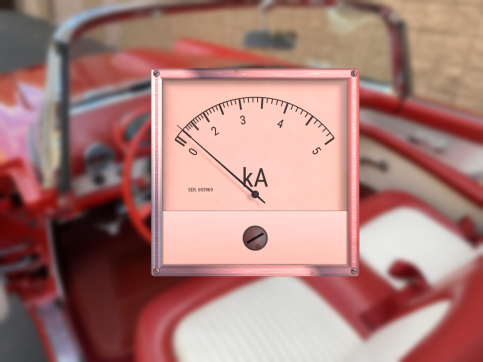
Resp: 1 kA
